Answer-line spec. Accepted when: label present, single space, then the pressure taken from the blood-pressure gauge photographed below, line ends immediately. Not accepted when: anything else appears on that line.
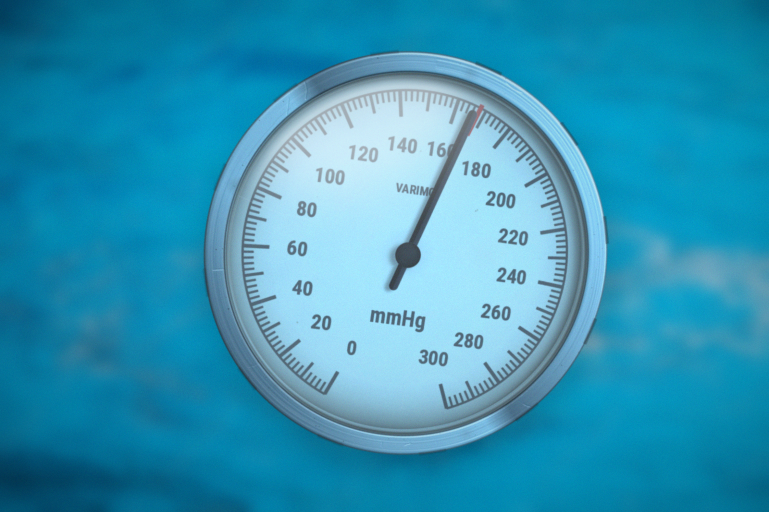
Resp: 166 mmHg
